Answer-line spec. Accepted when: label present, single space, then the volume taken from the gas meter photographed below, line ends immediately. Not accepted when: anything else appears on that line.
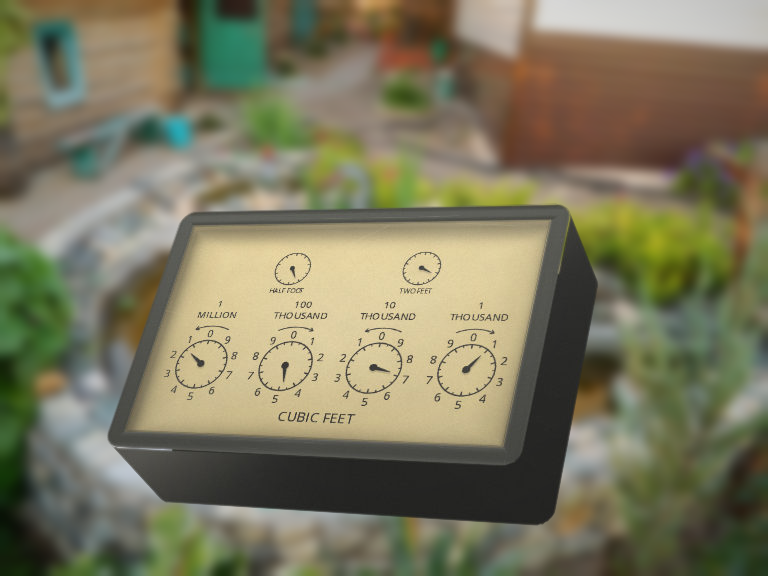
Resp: 147100 ft³
